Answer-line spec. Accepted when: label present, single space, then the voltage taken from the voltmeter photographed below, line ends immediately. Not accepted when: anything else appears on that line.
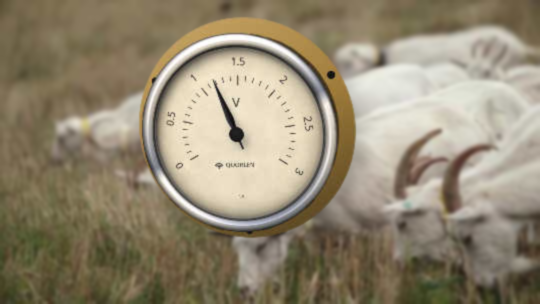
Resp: 1.2 V
